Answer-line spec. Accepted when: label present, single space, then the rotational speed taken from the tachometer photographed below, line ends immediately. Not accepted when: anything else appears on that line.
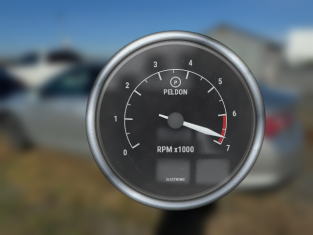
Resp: 6750 rpm
